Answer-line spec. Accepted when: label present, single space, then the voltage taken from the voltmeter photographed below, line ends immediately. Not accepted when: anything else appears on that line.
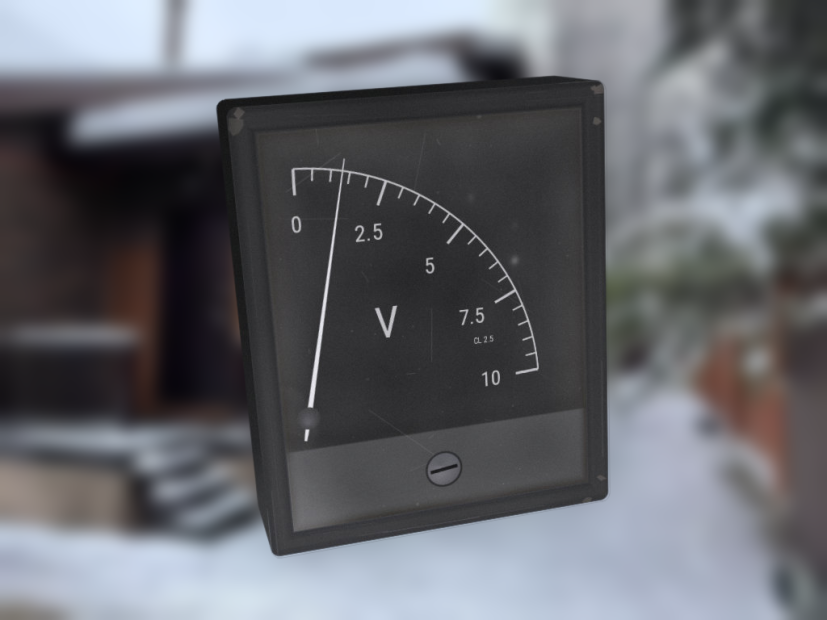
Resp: 1.25 V
